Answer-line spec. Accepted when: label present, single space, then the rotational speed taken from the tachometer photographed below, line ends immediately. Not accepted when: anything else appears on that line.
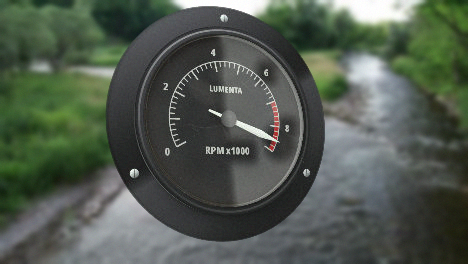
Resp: 8600 rpm
